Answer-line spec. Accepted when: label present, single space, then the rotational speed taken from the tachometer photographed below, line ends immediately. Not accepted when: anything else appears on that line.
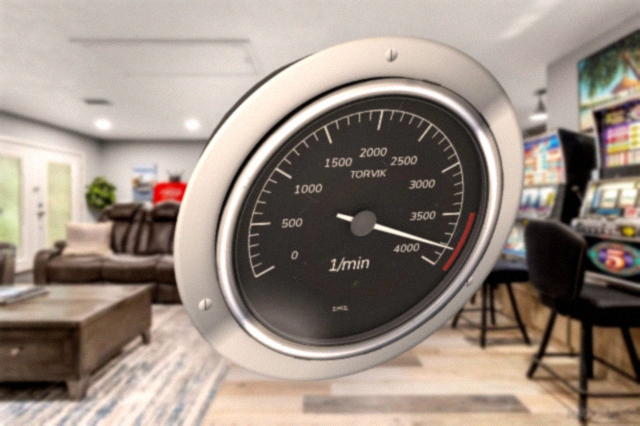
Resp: 3800 rpm
